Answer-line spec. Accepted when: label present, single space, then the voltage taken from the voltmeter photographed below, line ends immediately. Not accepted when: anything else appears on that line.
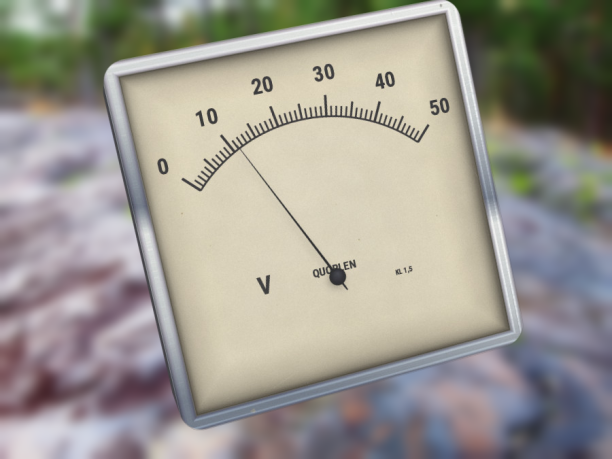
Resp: 11 V
